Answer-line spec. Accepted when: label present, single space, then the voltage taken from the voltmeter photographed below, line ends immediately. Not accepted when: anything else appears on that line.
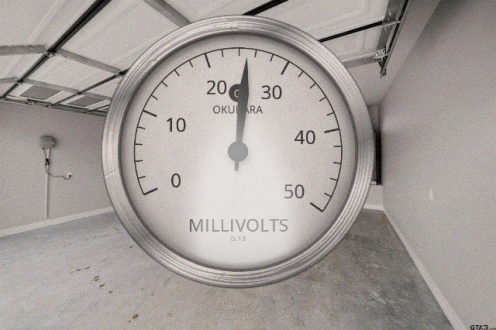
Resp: 25 mV
